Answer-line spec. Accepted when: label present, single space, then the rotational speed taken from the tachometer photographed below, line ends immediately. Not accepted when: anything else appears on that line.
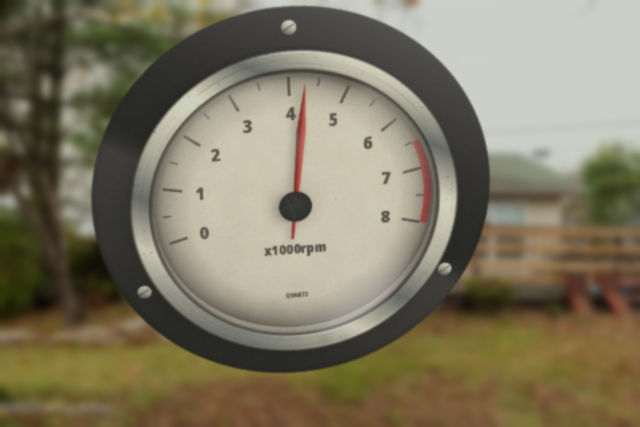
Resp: 4250 rpm
